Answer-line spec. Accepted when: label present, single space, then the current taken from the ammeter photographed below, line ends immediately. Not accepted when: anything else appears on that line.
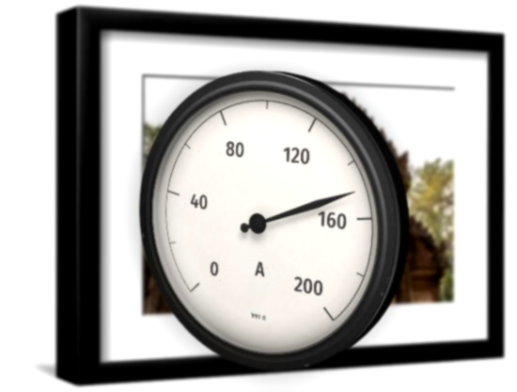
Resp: 150 A
